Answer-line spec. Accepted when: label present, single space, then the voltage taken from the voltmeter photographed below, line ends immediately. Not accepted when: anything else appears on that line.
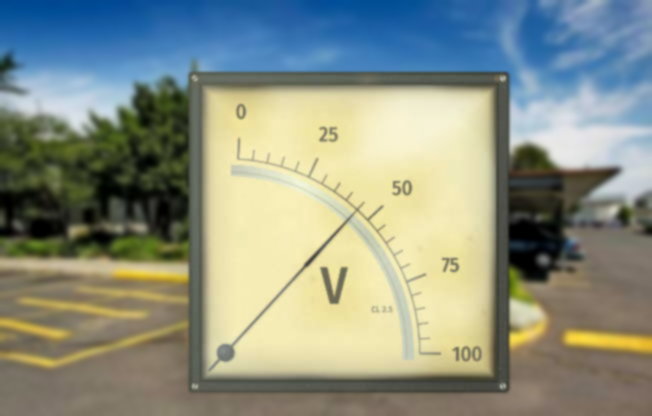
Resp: 45 V
